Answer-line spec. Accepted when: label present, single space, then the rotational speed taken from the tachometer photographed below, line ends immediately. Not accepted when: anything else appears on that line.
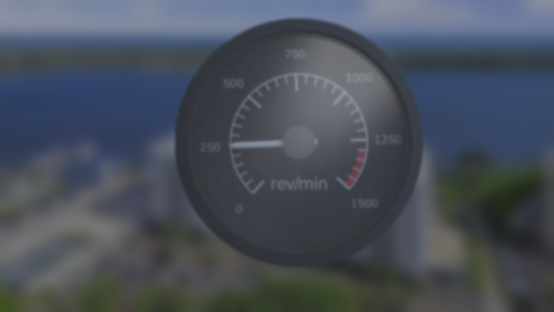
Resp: 250 rpm
